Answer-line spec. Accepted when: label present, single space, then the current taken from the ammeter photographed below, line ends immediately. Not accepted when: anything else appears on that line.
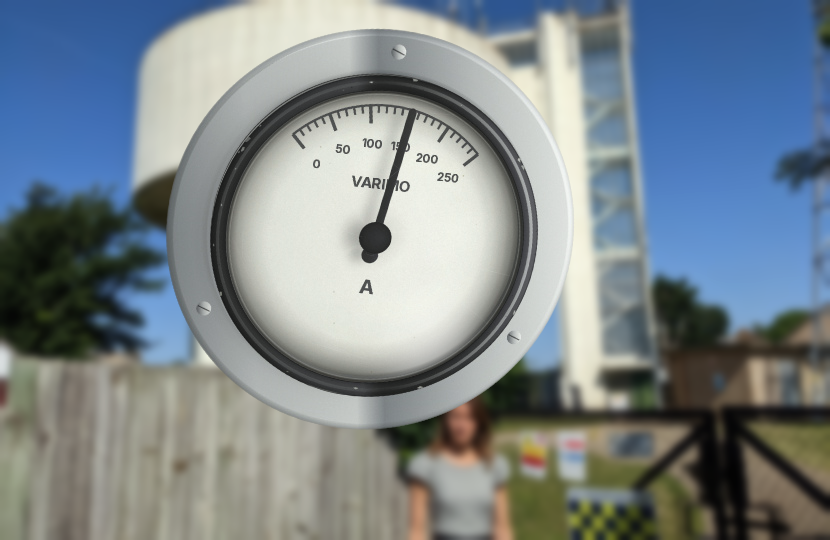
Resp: 150 A
